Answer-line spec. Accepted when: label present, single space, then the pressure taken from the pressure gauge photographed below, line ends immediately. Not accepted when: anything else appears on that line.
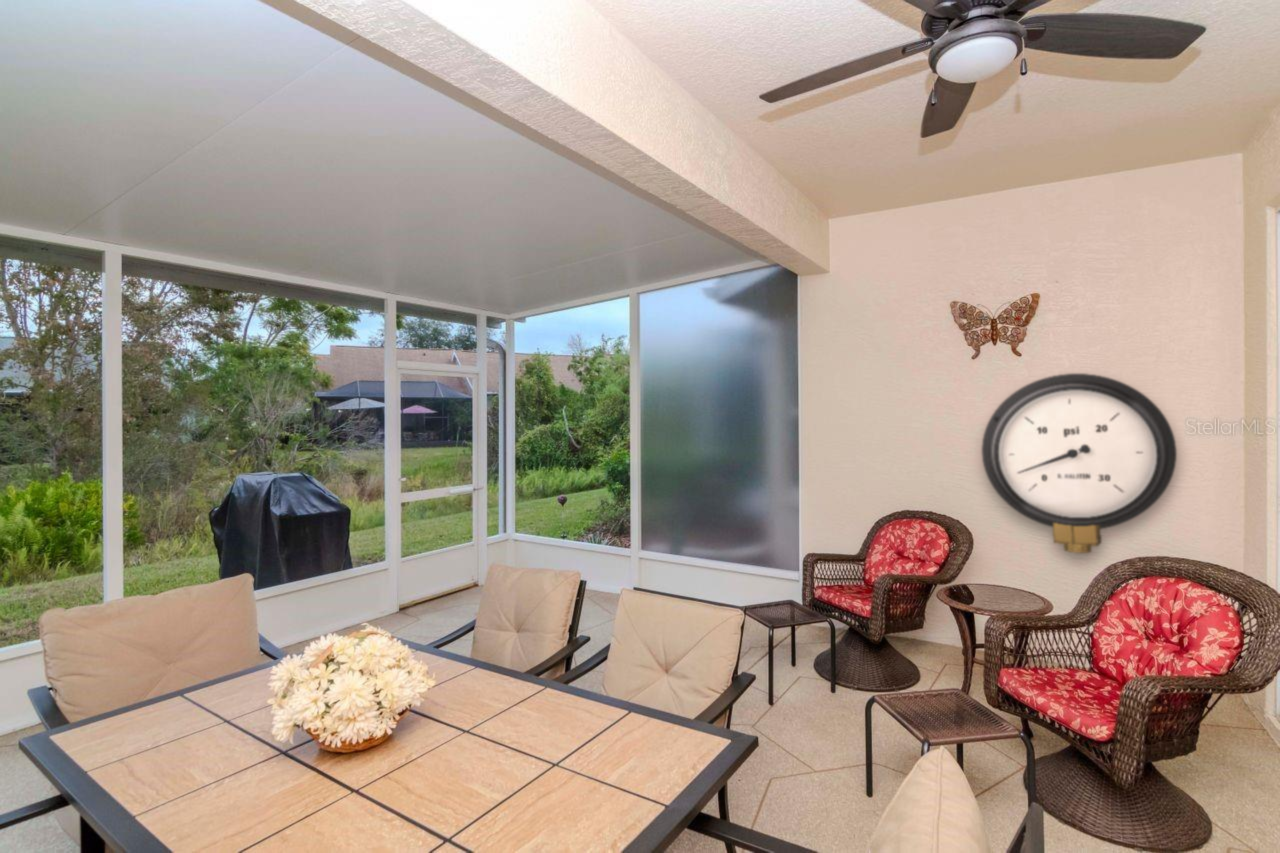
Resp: 2.5 psi
